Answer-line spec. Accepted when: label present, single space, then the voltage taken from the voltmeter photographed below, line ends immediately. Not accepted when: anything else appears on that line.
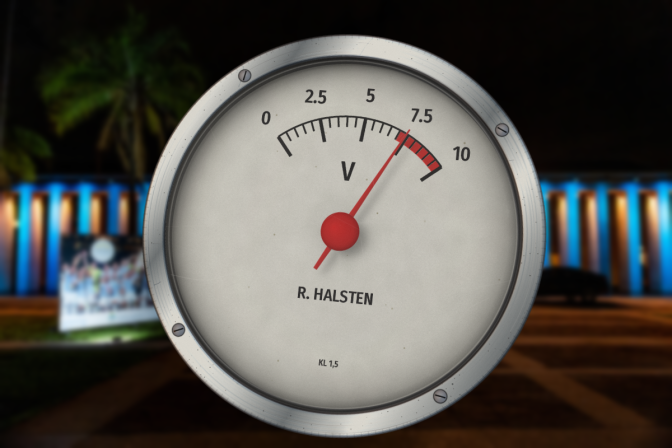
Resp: 7.5 V
